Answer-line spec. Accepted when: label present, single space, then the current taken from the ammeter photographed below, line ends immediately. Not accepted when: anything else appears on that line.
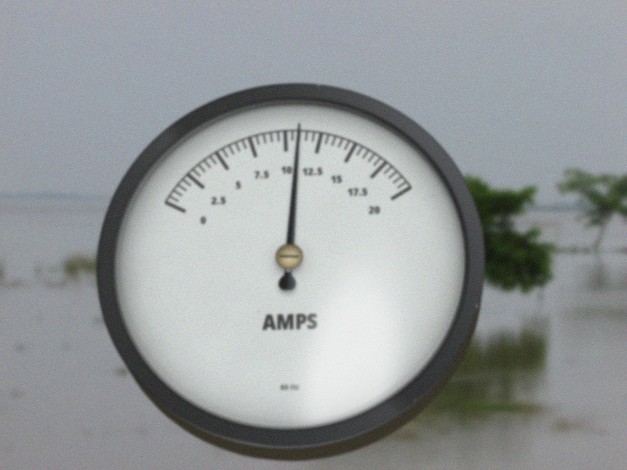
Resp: 11 A
